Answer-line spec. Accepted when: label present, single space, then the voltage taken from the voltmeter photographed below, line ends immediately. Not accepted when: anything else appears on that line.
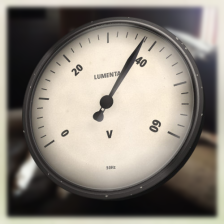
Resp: 38 V
